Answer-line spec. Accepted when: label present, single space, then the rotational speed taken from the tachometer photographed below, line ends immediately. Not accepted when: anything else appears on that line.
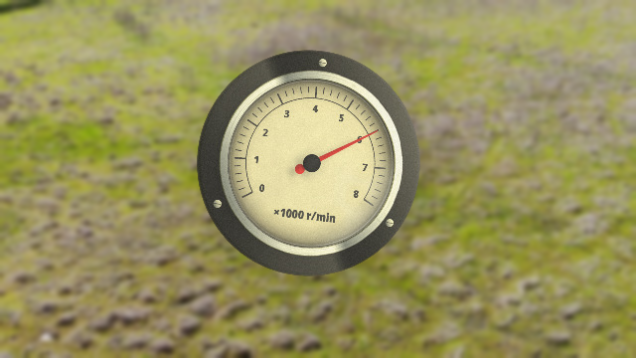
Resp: 6000 rpm
